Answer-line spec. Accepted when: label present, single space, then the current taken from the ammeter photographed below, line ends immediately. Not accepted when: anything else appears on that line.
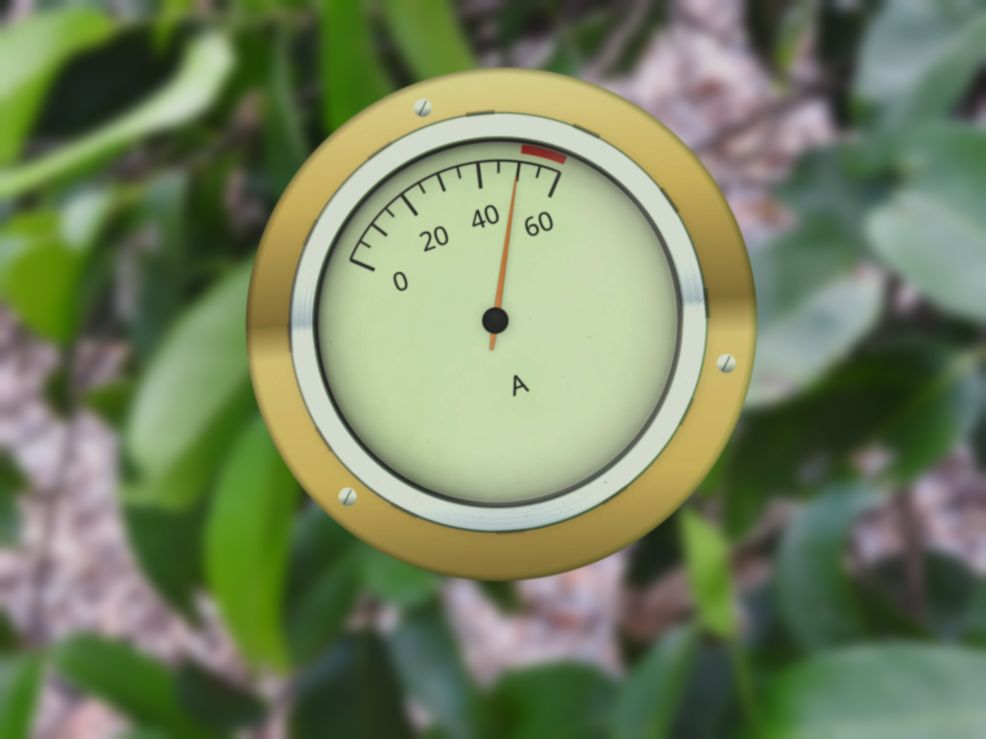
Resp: 50 A
